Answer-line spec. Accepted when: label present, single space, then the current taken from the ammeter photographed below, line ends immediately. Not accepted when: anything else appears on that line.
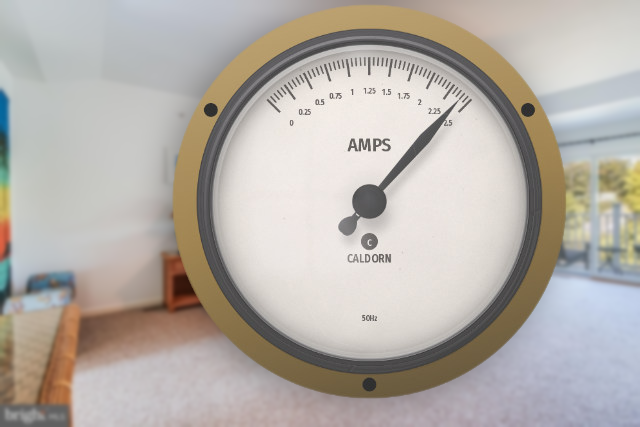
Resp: 2.4 A
